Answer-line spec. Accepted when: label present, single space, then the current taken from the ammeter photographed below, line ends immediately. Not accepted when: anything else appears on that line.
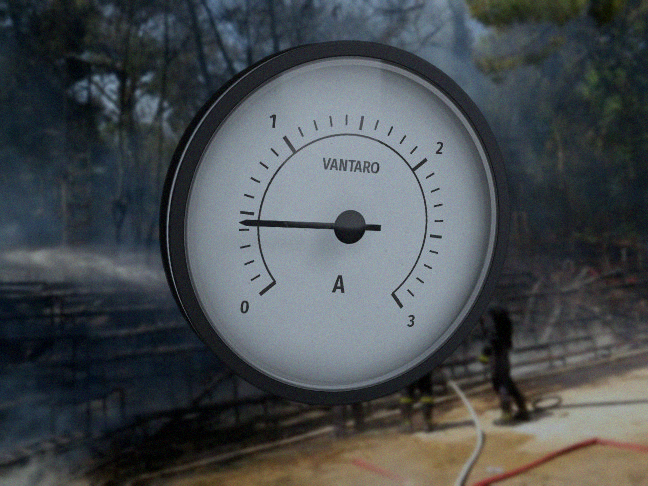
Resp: 0.45 A
